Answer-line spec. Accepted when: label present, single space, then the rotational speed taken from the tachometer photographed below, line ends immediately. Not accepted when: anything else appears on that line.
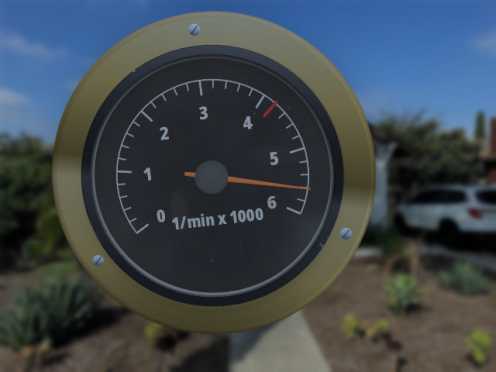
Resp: 5600 rpm
